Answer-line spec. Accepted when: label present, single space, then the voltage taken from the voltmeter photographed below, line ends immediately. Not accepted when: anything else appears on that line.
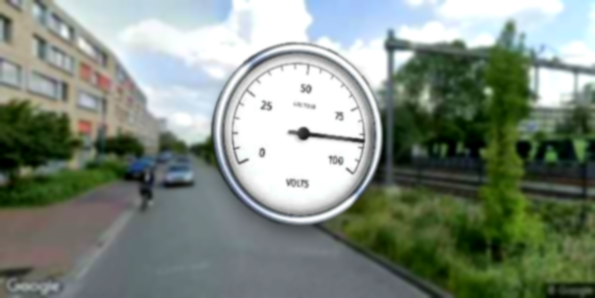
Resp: 87.5 V
